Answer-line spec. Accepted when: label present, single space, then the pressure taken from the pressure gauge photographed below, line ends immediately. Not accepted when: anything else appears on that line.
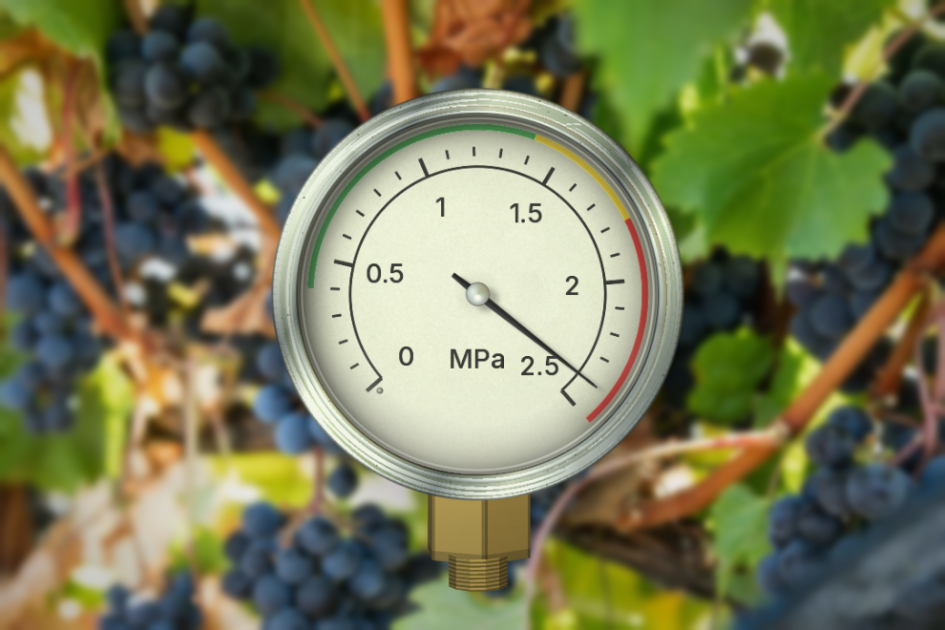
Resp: 2.4 MPa
